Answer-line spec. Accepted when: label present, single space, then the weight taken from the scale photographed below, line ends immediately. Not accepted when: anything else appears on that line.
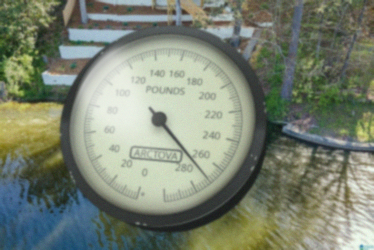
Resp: 270 lb
